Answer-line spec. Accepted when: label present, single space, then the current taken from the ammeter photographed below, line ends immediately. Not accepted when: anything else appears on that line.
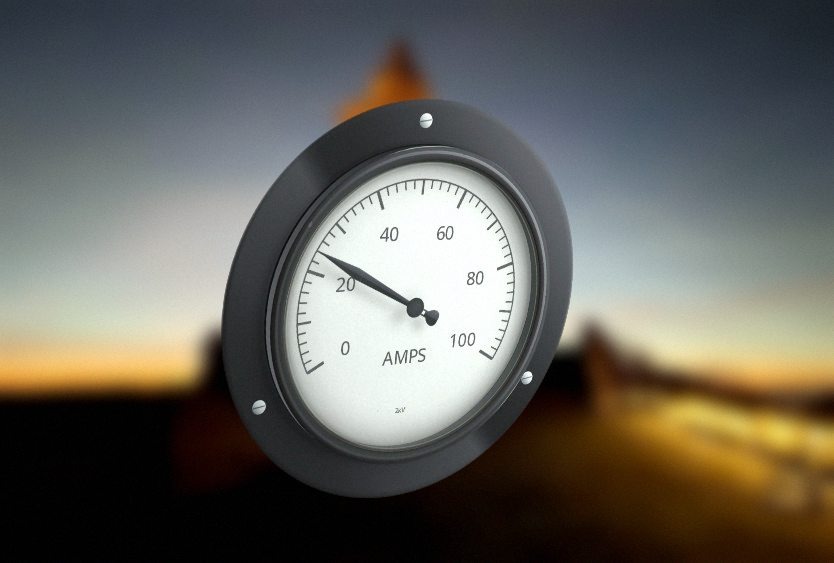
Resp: 24 A
